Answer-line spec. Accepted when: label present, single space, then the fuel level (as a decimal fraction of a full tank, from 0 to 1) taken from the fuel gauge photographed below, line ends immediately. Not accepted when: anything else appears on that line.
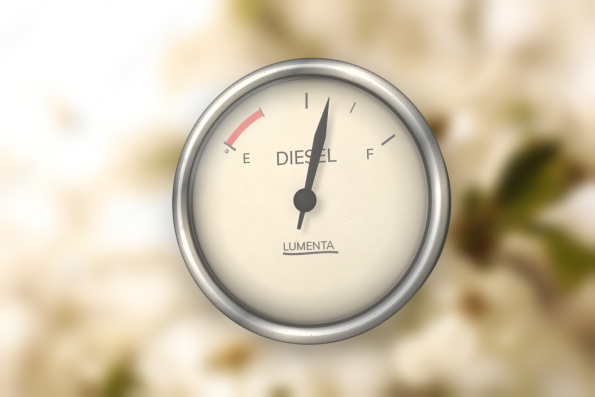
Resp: 0.625
